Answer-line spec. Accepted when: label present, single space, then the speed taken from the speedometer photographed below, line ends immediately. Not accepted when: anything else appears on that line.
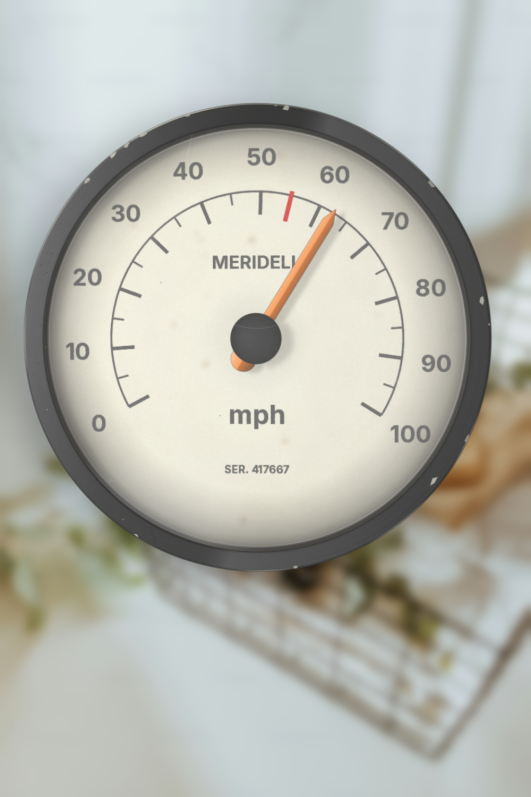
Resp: 62.5 mph
